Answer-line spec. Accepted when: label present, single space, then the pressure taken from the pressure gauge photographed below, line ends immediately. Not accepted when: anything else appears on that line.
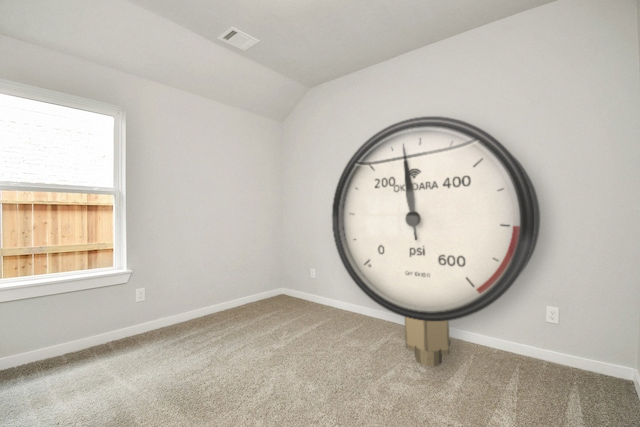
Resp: 275 psi
